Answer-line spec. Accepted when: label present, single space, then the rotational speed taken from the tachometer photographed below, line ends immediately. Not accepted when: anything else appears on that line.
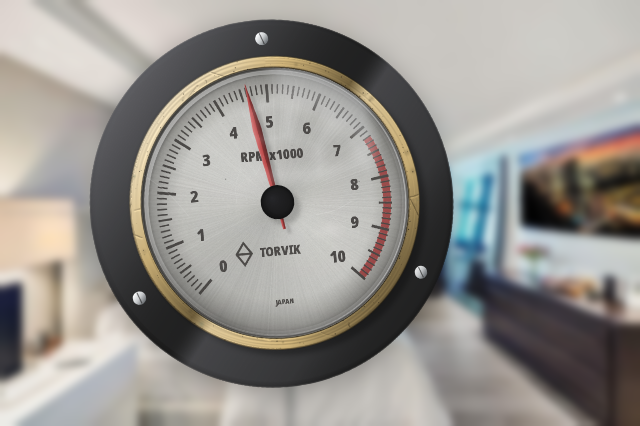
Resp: 4600 rpm
